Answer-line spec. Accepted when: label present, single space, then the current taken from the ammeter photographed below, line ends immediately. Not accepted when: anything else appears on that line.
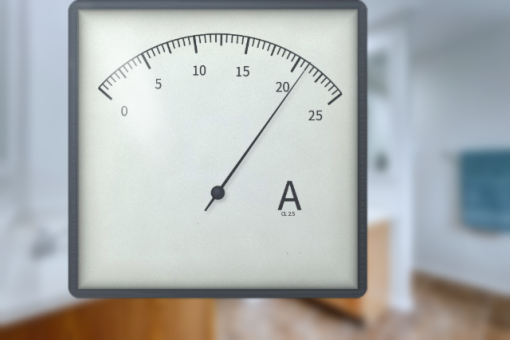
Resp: 21 A
